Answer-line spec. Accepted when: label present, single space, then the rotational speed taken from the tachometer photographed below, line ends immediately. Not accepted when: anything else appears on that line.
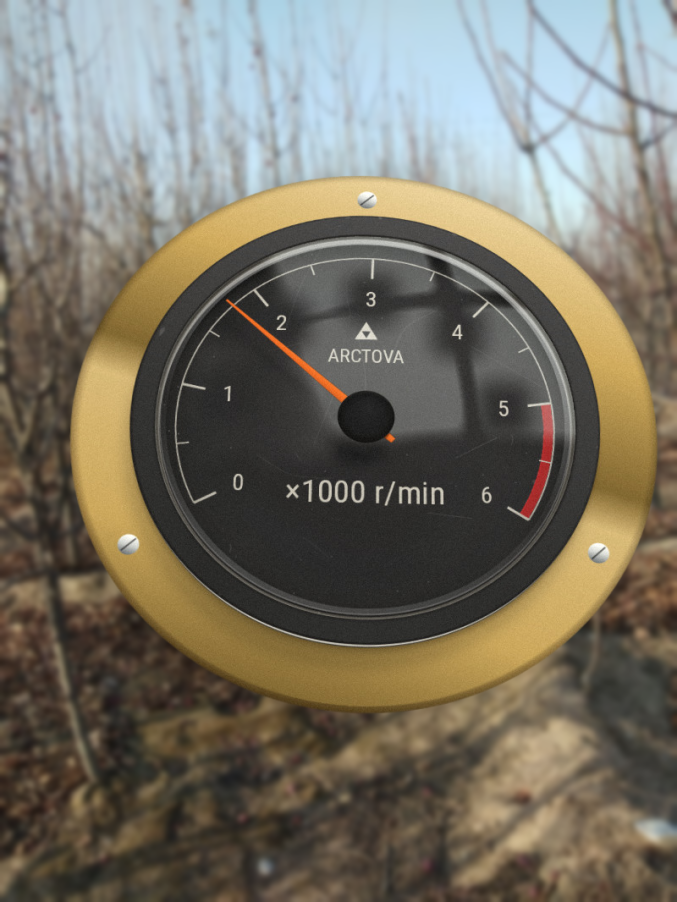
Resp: 1750 rpm
